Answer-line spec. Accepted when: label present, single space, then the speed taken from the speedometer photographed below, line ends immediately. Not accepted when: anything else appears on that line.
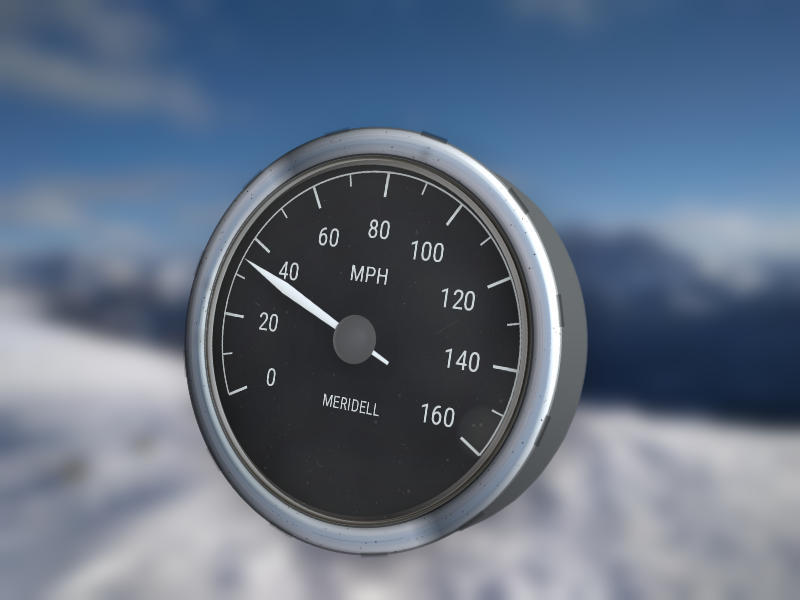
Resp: 35 mph
